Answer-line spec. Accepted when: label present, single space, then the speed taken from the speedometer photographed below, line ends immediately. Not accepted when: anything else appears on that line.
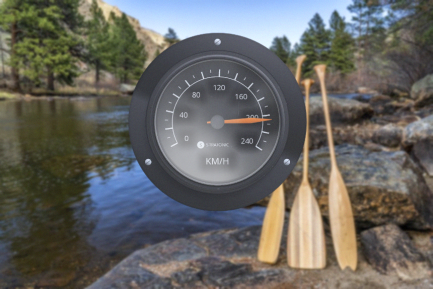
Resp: 205 km/h
